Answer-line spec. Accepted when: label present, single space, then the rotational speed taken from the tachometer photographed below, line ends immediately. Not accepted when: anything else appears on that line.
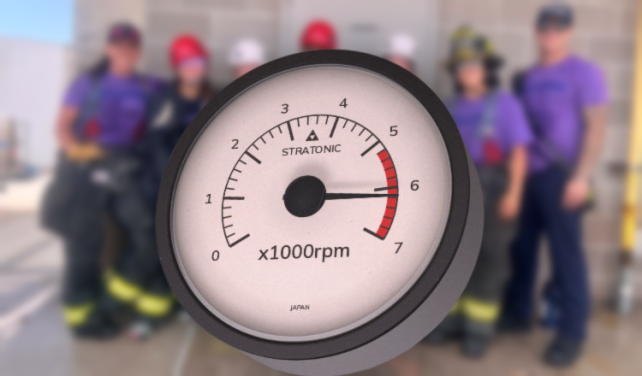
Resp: 6200 rpm
